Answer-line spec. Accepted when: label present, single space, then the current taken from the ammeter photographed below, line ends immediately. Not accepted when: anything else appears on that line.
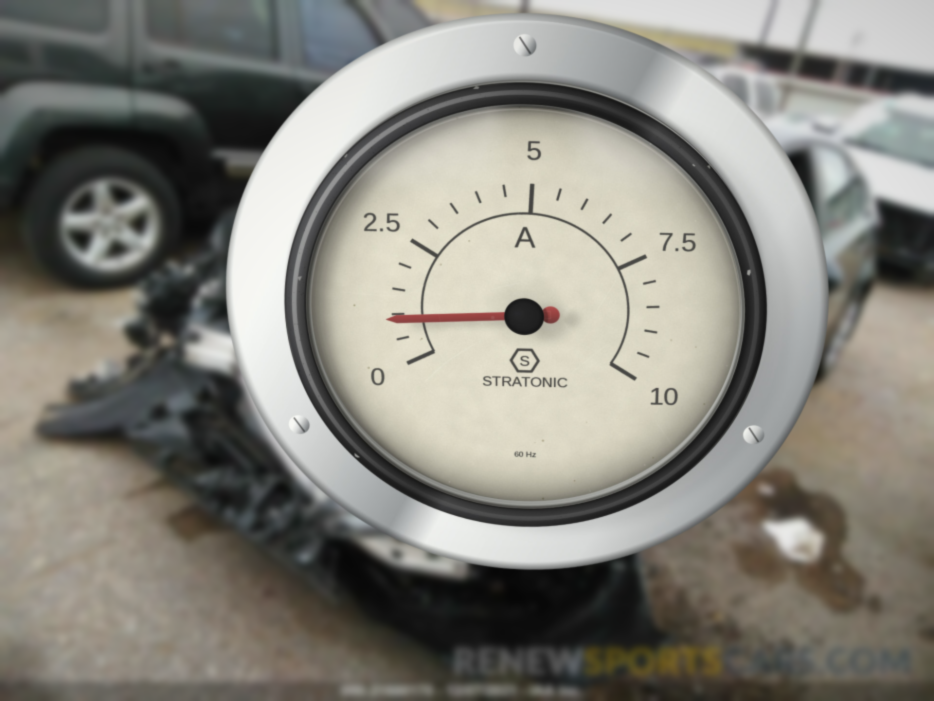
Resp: 1 A
